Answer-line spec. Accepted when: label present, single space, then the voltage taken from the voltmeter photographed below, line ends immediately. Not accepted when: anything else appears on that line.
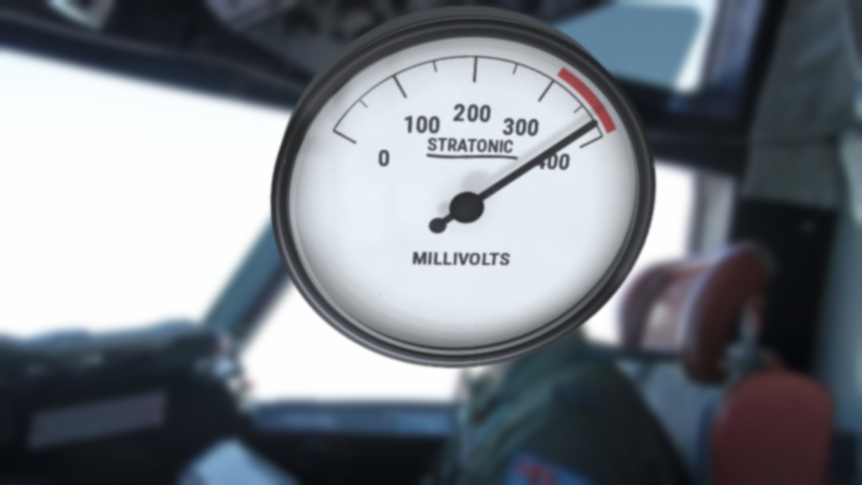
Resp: 375 mV
